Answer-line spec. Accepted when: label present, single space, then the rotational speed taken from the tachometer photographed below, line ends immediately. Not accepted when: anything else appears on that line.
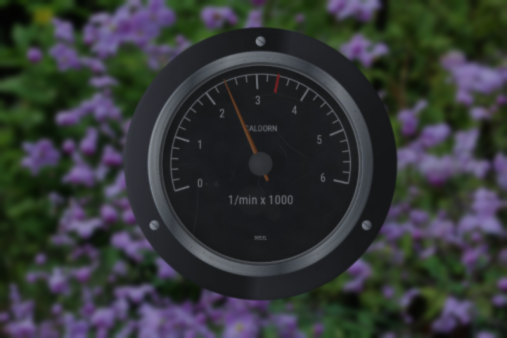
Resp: 2400 rpm
